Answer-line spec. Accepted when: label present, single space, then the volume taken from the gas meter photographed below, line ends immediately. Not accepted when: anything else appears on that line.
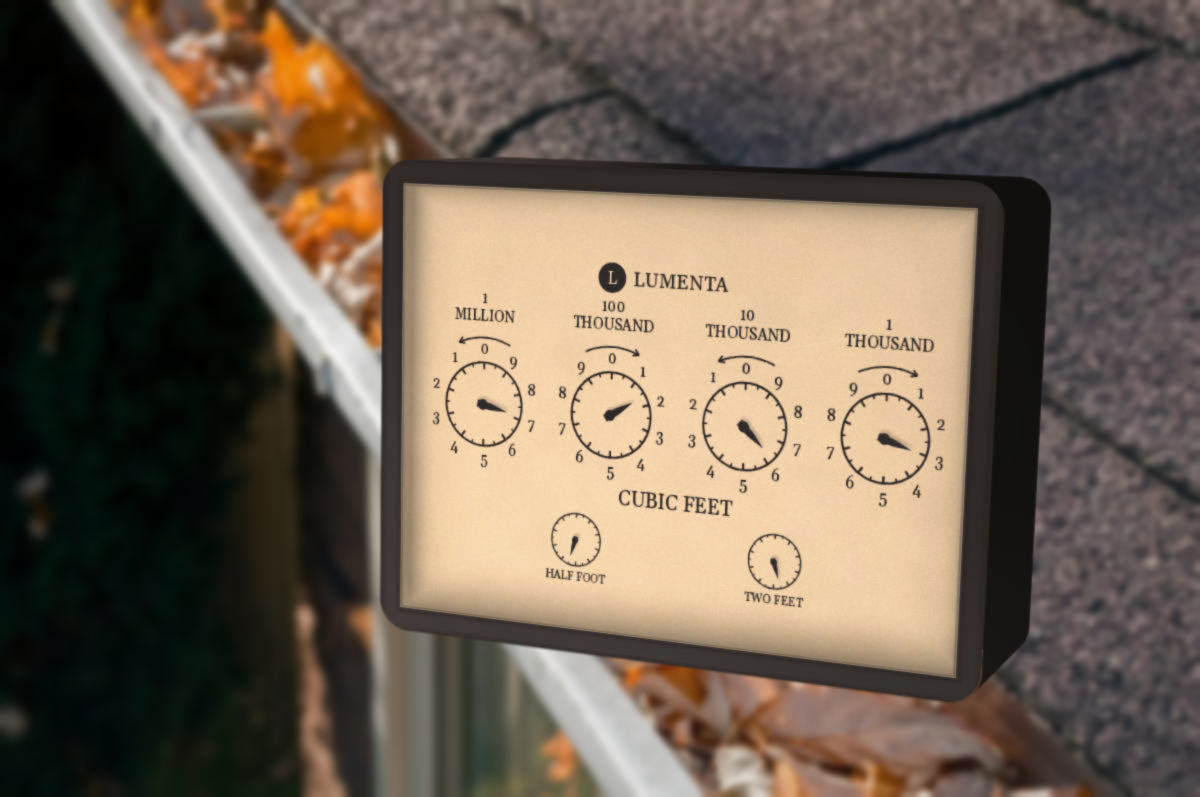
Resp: 716300 ft³
